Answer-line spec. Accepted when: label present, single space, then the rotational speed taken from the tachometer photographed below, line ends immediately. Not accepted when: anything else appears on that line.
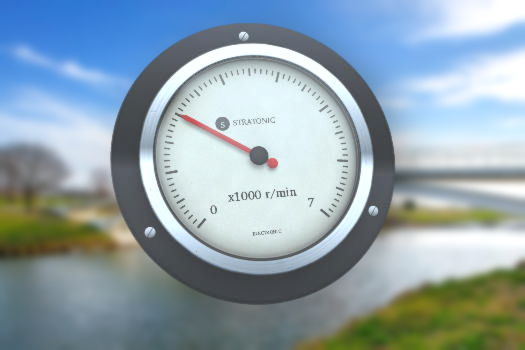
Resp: 2000 rpm
